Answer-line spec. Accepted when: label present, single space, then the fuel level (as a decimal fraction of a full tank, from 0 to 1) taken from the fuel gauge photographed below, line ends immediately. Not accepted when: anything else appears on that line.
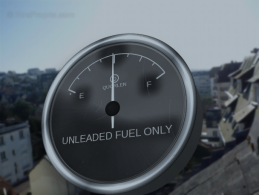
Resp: 0.5
